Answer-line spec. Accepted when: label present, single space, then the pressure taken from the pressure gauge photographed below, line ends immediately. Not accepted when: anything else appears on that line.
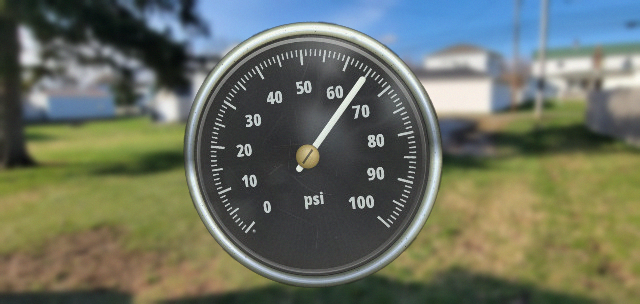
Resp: 65 psi
